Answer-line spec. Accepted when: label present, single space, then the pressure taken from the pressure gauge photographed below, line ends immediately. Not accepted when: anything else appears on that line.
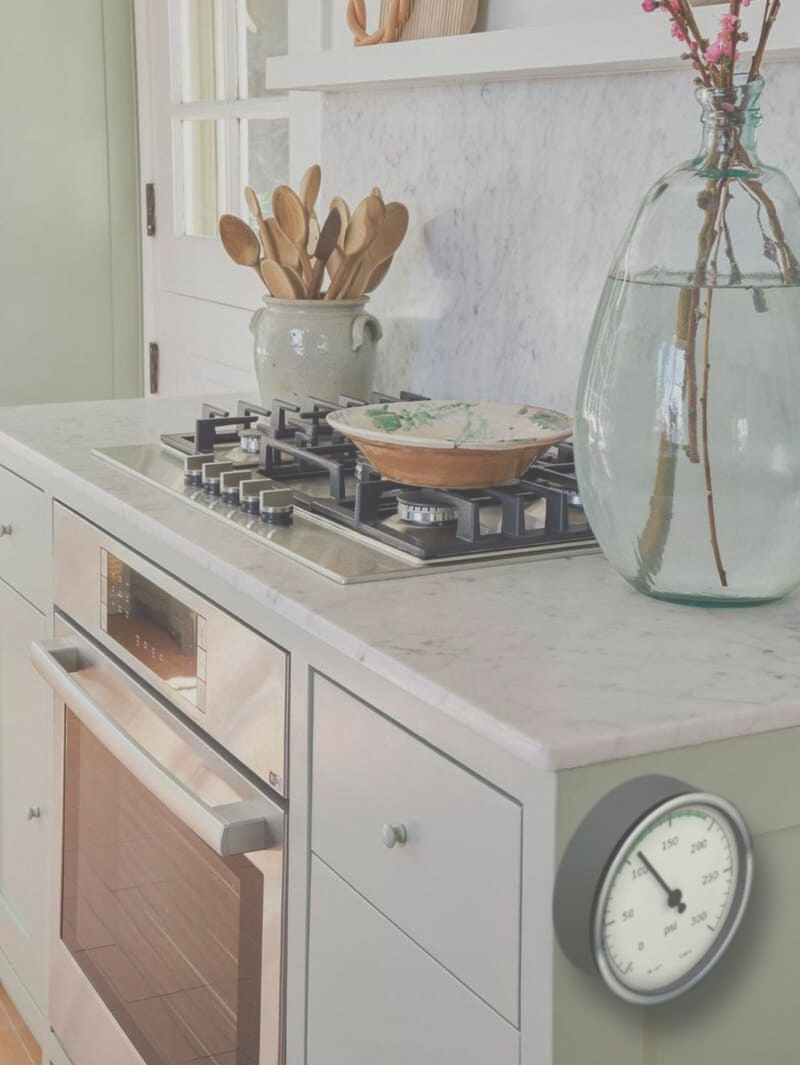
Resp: 110 psi
